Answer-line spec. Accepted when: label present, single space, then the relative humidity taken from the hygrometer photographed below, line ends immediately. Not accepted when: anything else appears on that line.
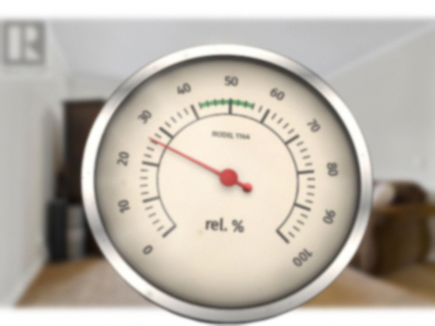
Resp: 26 %
